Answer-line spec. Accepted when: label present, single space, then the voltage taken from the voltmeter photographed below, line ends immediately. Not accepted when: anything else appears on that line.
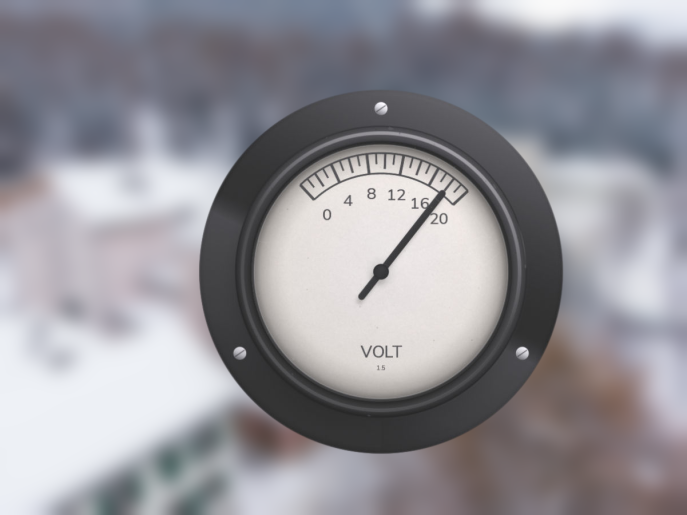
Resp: 18 V
